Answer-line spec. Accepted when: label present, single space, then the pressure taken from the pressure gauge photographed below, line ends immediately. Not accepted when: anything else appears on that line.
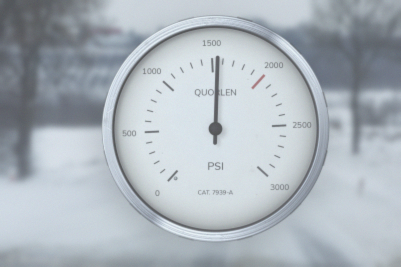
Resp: 1550 psi
